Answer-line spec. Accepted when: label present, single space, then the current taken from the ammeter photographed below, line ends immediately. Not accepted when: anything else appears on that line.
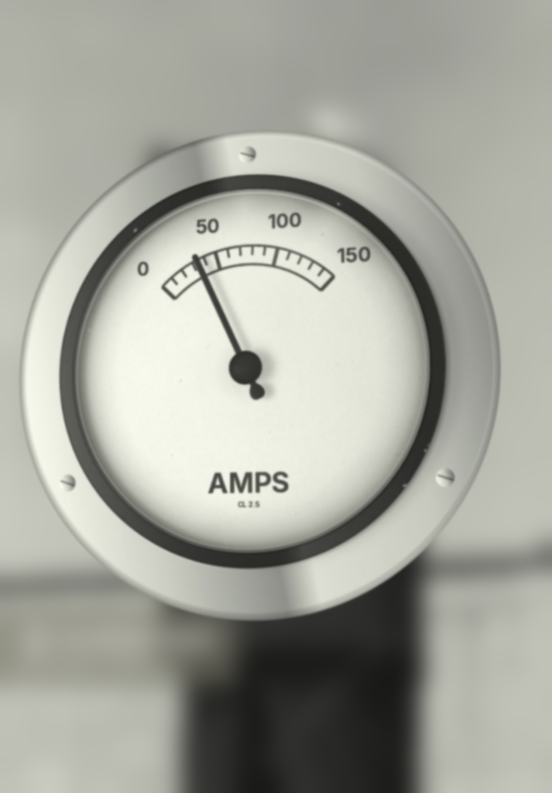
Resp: 35 A
